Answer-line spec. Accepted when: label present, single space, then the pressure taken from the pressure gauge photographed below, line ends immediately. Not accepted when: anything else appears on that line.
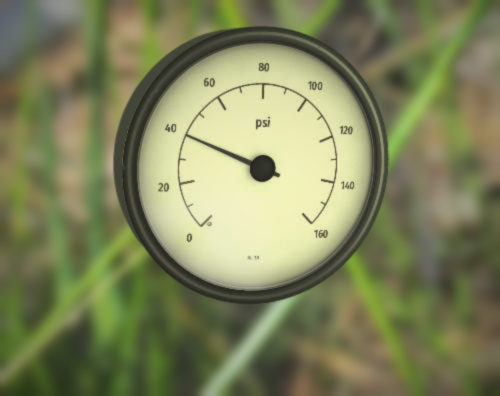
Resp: 40 psi
